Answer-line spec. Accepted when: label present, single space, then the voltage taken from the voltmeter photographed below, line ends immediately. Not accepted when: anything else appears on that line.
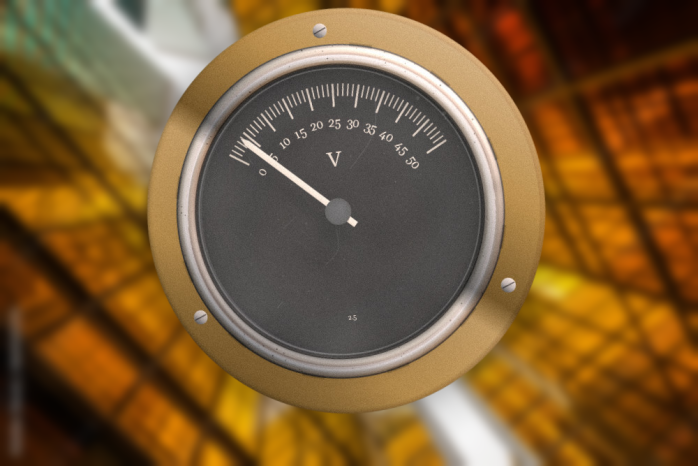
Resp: 4 V
